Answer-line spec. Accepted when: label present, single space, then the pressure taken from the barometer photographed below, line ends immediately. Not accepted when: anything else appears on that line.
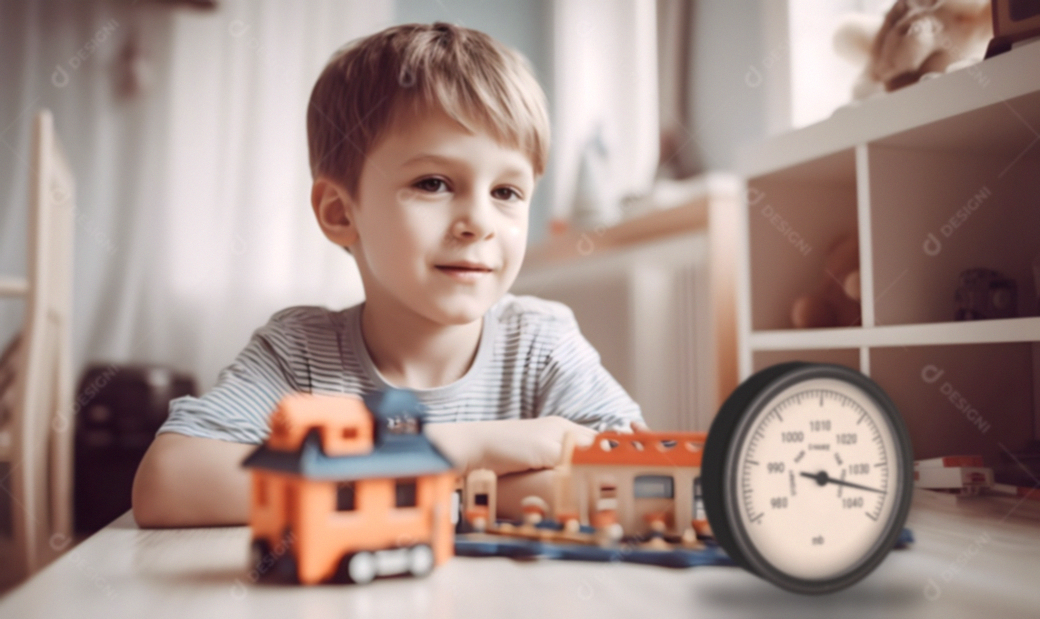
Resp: 1035 mbar
